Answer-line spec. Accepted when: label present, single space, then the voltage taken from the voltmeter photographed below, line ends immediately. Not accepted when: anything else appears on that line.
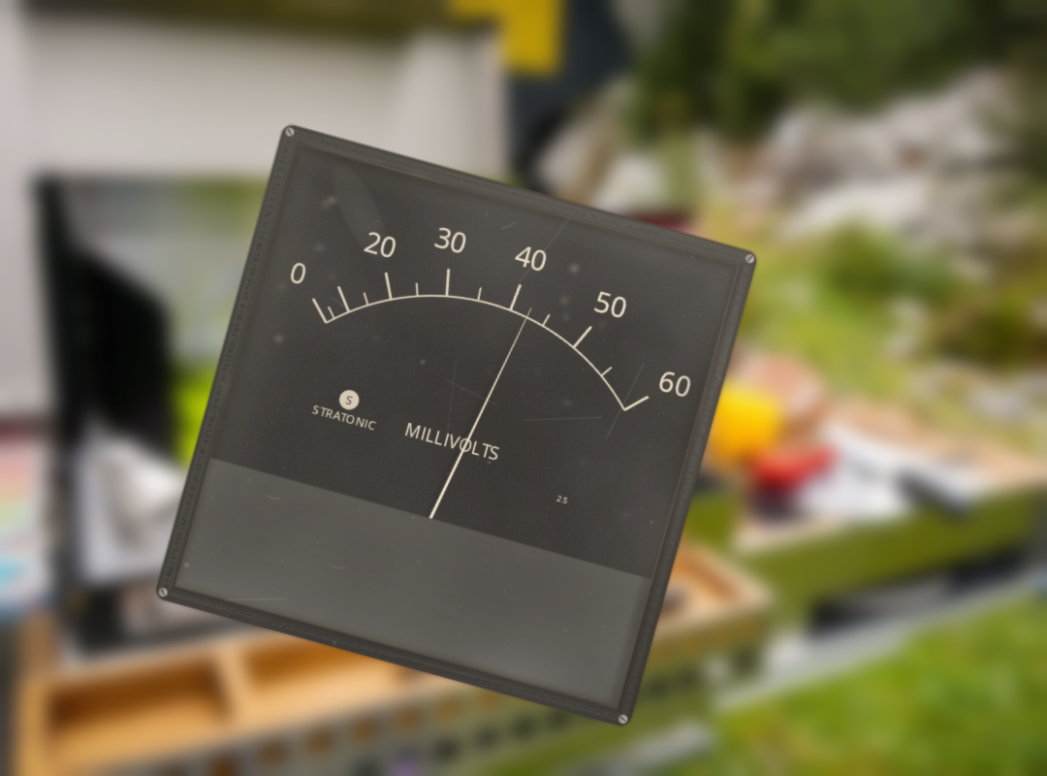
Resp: 42.5 mV
